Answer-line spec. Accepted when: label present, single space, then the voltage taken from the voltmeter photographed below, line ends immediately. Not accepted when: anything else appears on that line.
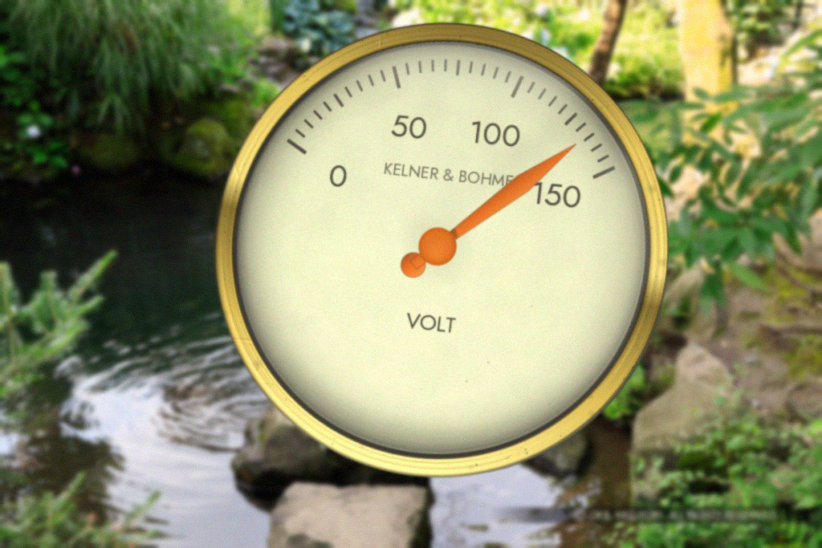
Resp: 135 V
